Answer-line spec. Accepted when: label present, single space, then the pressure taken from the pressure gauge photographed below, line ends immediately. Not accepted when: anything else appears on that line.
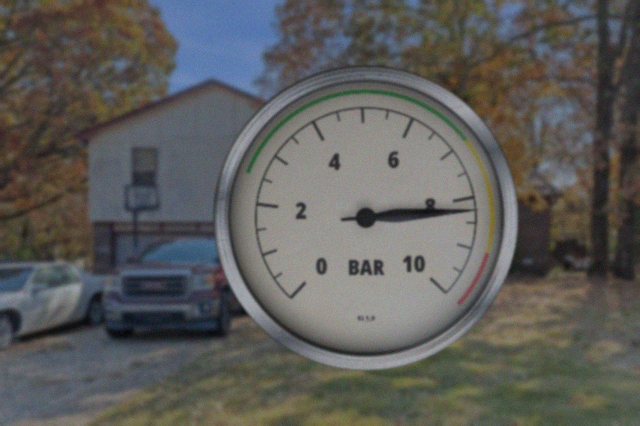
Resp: 8.25 bar
